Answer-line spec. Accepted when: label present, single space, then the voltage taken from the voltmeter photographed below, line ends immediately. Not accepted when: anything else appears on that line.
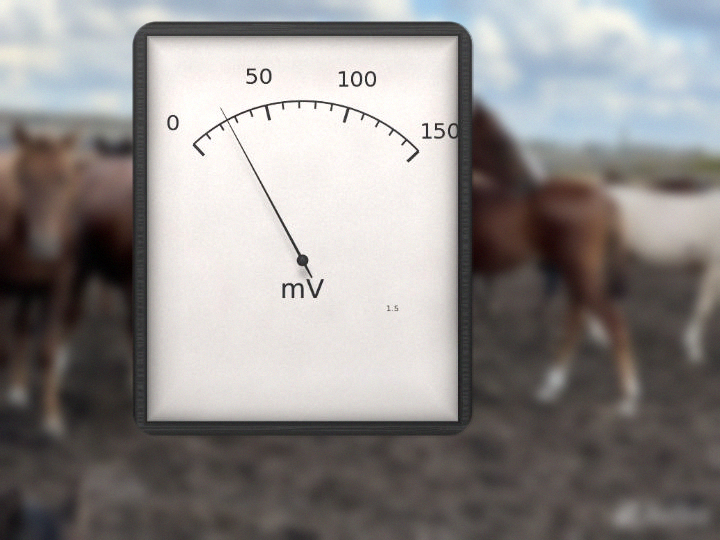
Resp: 25 mV
